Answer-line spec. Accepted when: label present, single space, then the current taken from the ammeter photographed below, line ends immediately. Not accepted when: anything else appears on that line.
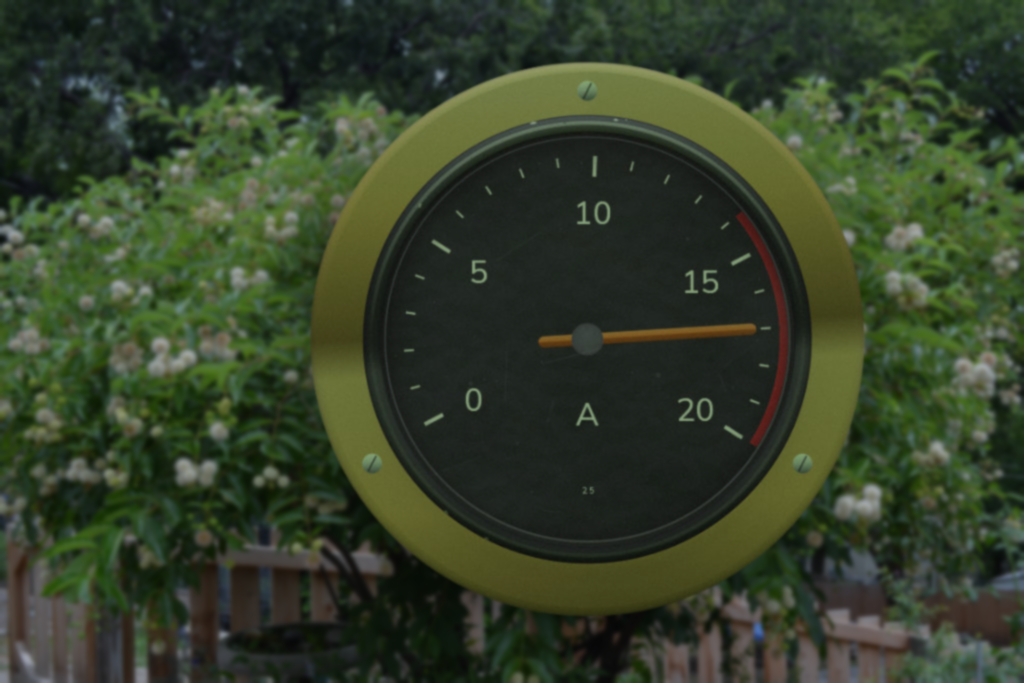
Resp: 17 A
